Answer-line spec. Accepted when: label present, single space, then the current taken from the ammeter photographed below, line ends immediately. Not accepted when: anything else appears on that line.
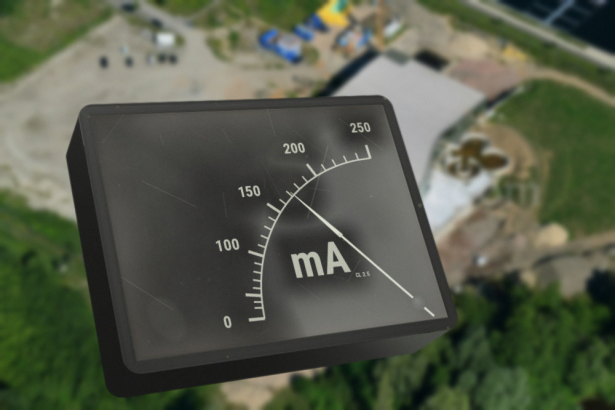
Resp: 170 mA
